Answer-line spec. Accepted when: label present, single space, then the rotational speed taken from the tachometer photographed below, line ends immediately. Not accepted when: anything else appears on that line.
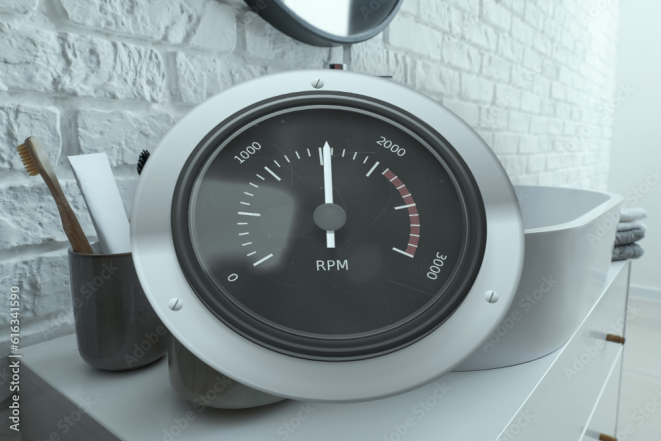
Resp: 1550 rpm
